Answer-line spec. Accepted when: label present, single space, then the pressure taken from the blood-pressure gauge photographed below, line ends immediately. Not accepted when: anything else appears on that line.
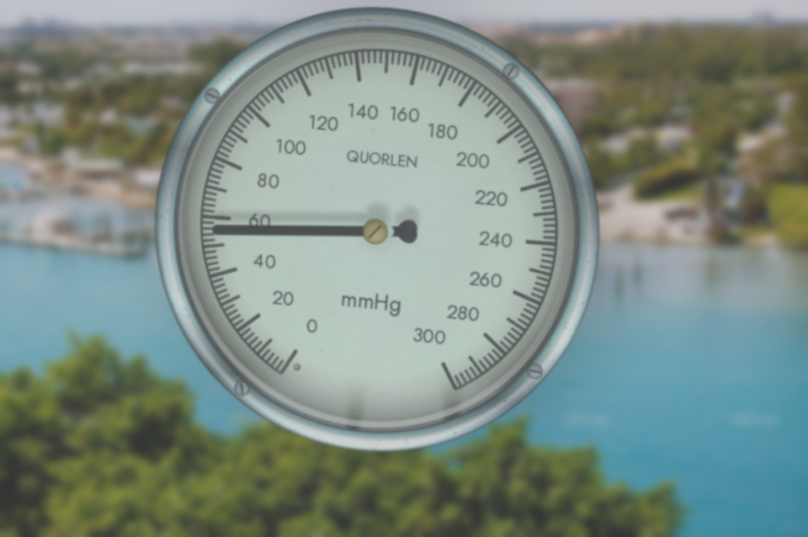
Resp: 56 mmHg
